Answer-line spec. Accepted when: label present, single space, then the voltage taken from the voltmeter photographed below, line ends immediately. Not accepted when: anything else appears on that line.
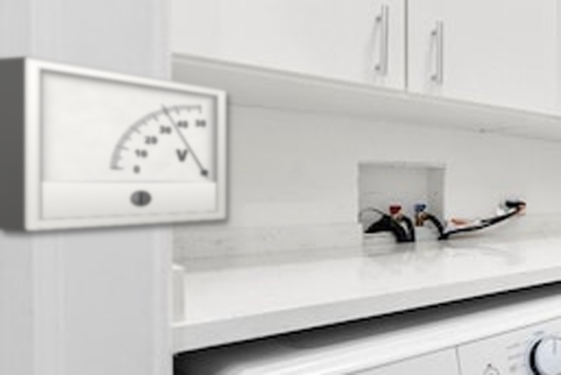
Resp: 35 V
